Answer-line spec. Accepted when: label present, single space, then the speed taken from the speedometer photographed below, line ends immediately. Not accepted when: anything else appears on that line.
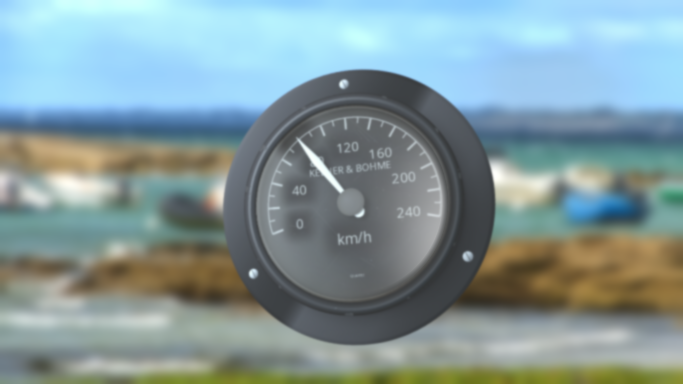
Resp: 80 km/h
